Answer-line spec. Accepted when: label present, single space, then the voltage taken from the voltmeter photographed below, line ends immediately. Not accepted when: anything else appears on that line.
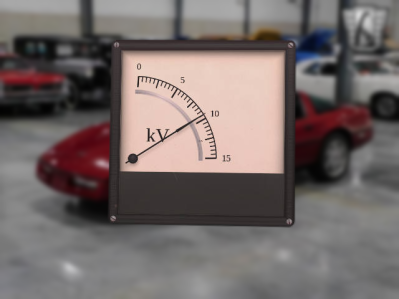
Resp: 9.5 kV
